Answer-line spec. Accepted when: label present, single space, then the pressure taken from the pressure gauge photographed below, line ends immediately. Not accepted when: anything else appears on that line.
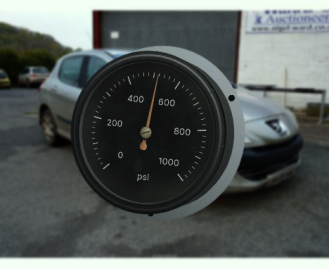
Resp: 520 psi
